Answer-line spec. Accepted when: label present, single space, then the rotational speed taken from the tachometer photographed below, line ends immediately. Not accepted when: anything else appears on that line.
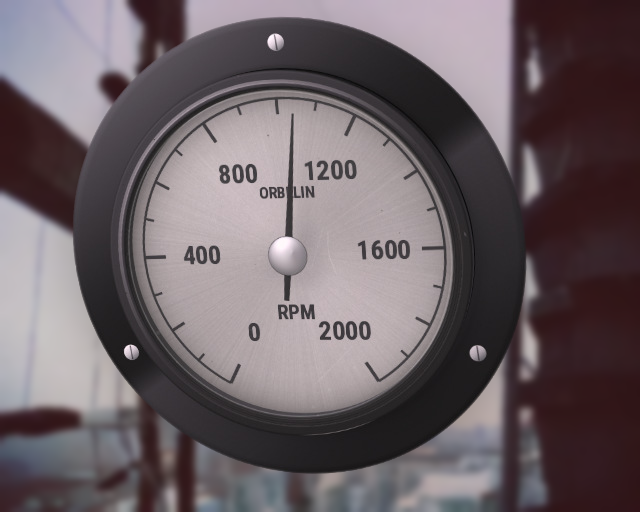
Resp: 1050 rpm
